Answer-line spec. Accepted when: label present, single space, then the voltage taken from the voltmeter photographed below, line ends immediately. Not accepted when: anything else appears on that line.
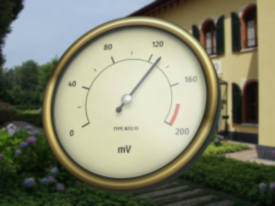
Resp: 130 mV
